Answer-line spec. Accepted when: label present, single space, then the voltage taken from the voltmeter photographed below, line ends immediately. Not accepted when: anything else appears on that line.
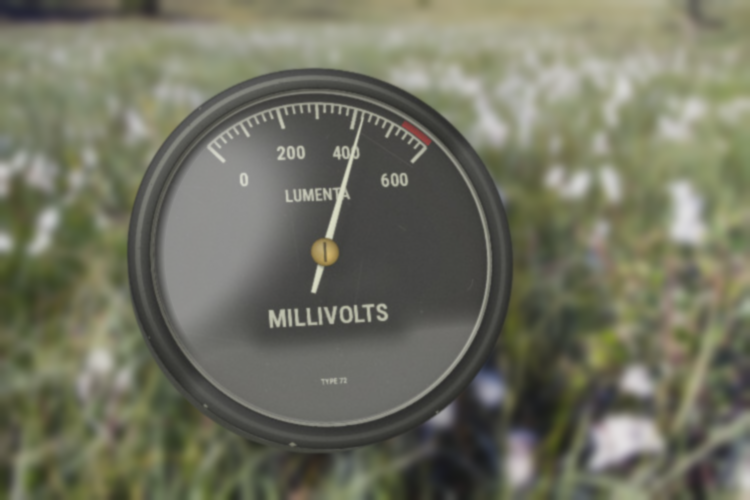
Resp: 420 mV
